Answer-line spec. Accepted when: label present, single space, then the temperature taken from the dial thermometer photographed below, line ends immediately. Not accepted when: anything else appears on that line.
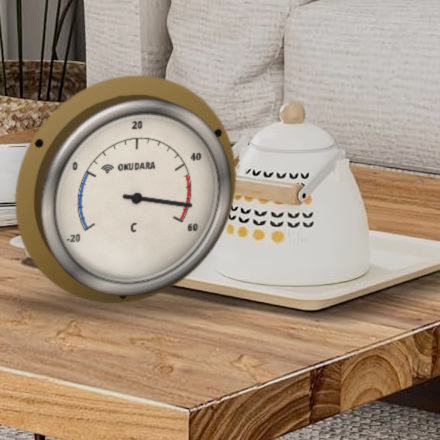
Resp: 54 °C
